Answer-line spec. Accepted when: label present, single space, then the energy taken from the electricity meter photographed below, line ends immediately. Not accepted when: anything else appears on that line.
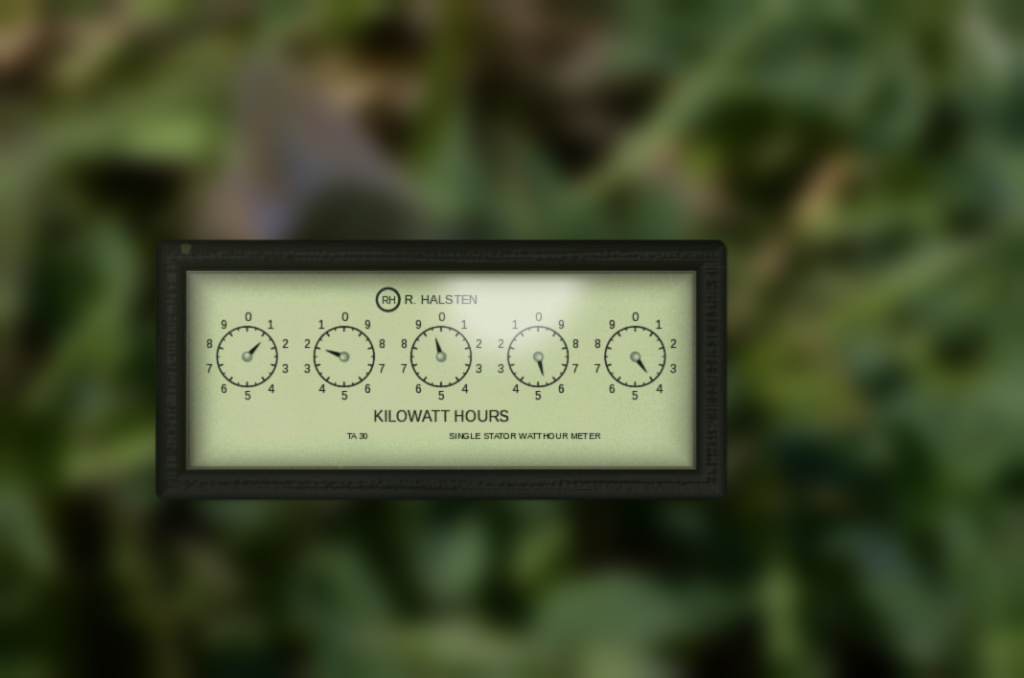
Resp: 11954 kWh
